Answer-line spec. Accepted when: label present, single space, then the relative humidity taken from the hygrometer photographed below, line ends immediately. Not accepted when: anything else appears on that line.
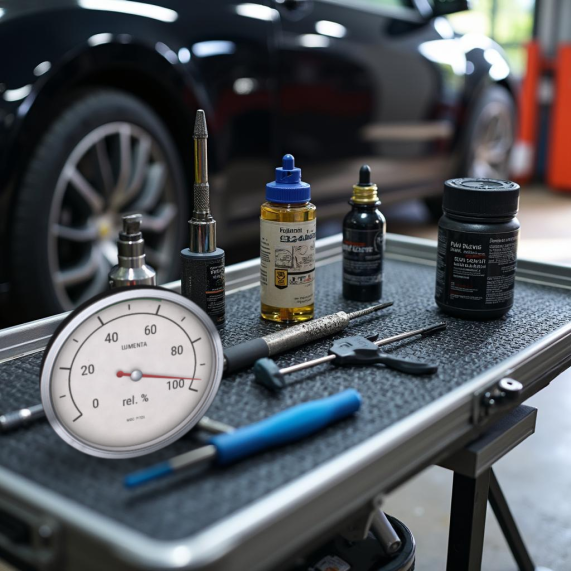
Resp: 95 %
